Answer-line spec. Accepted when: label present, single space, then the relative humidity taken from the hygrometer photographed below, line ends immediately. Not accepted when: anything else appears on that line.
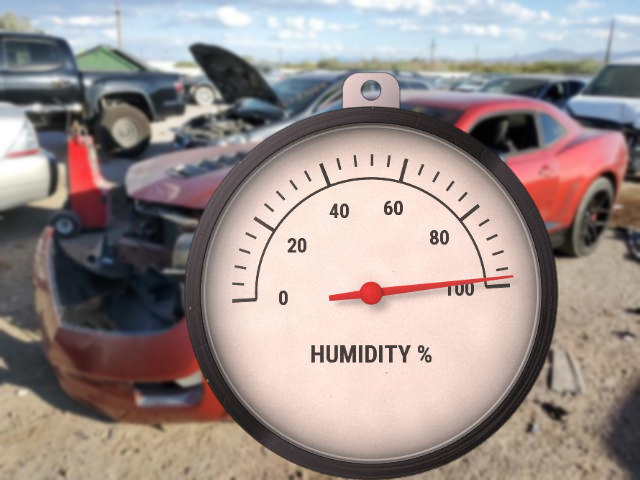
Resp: 98 %
